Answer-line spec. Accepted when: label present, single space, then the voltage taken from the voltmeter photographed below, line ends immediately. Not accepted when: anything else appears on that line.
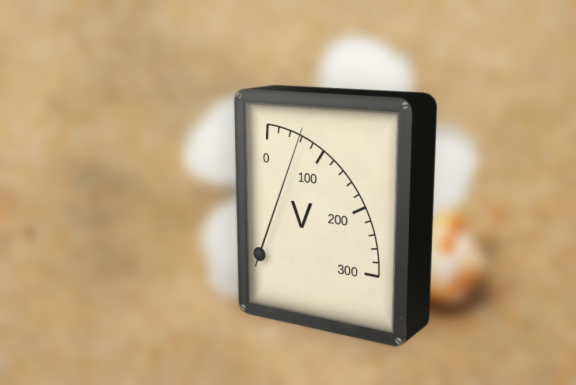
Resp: 60 V
